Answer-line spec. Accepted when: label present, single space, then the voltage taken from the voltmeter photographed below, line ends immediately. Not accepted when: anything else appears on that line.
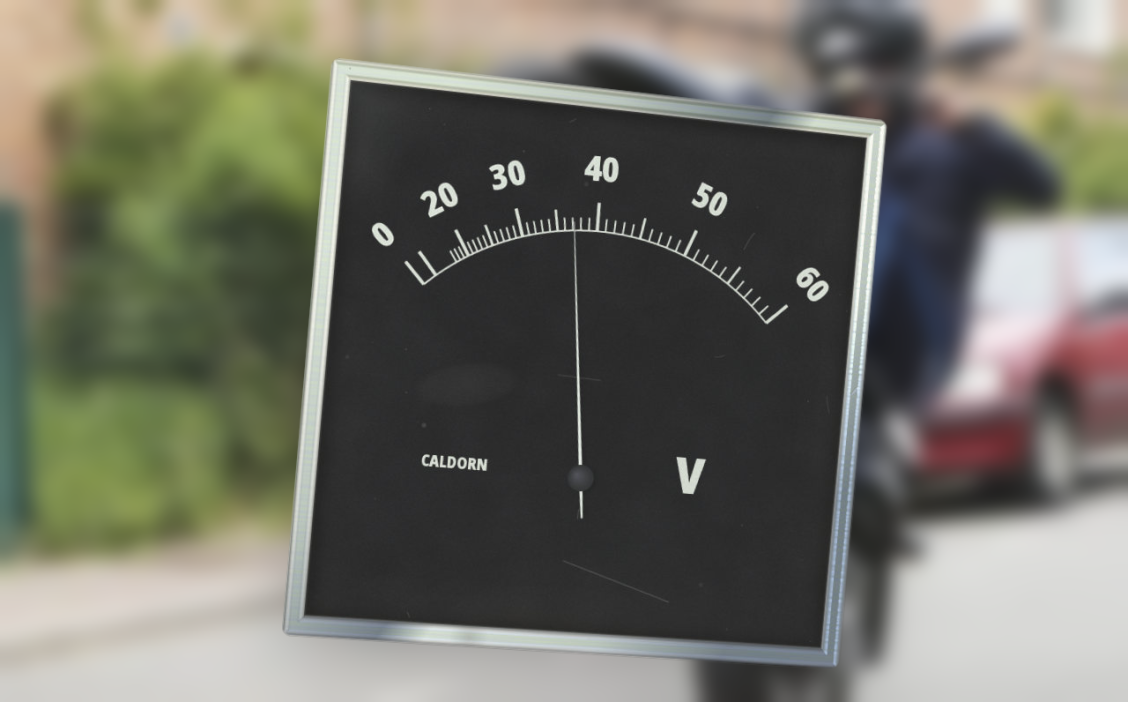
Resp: 37 V
